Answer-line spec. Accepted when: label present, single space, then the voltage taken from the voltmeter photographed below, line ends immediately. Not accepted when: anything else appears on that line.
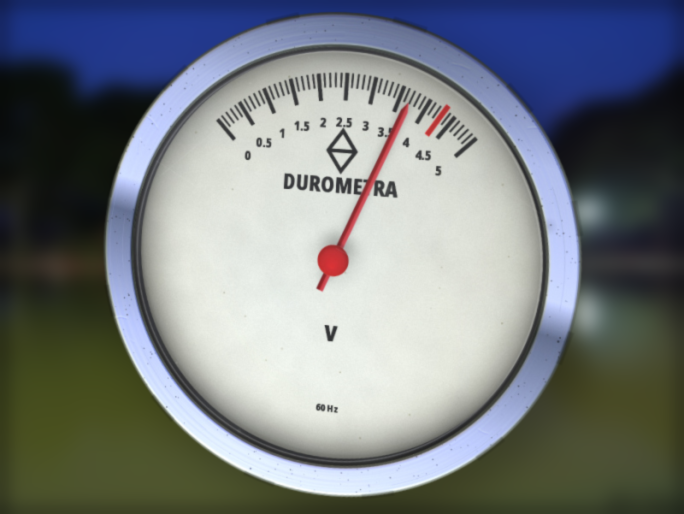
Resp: 3.7 V
